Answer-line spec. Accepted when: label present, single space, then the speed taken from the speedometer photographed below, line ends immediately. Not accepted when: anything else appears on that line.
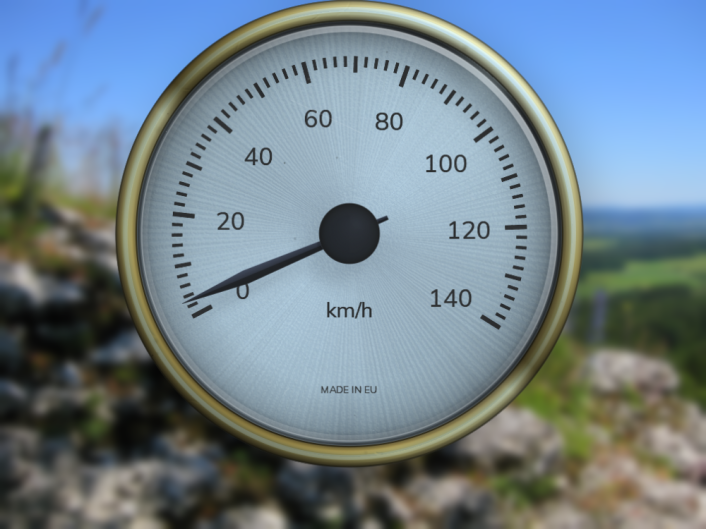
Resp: 3 km/h
